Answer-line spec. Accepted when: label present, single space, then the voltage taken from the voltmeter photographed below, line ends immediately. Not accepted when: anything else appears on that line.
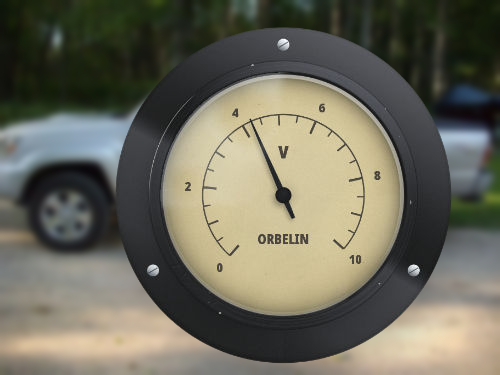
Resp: 4.25 V
